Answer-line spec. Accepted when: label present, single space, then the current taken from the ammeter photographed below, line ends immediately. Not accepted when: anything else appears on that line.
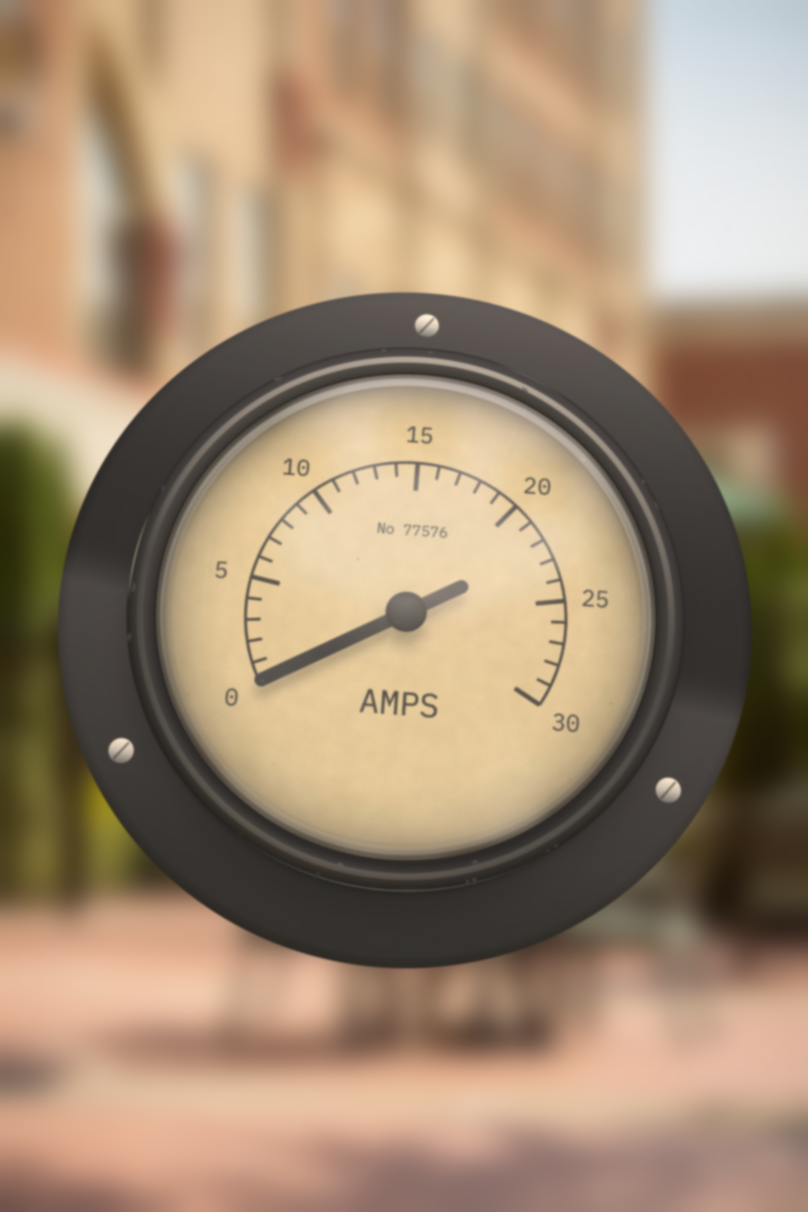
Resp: 0 A
